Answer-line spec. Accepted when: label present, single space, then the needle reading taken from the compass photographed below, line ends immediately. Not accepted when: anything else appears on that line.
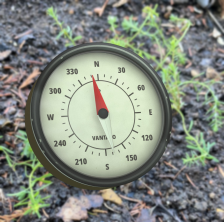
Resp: 350 °
